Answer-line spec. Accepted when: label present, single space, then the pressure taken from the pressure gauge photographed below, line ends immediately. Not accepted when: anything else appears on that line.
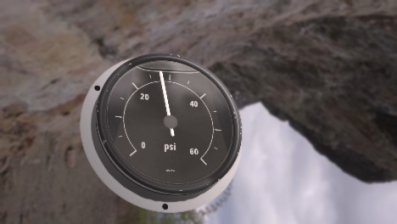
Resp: 27.5 psi
